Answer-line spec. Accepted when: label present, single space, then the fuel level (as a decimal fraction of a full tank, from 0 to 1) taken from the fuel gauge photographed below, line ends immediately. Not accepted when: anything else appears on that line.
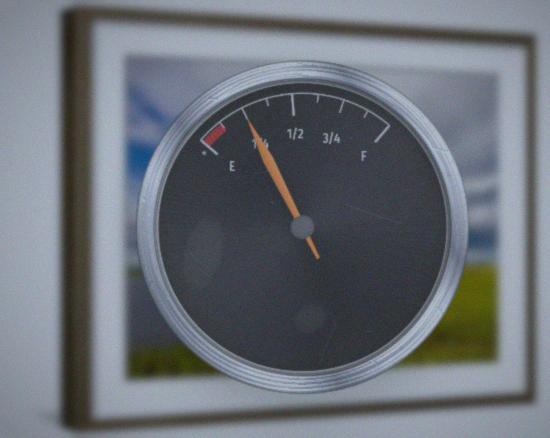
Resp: 0.25
